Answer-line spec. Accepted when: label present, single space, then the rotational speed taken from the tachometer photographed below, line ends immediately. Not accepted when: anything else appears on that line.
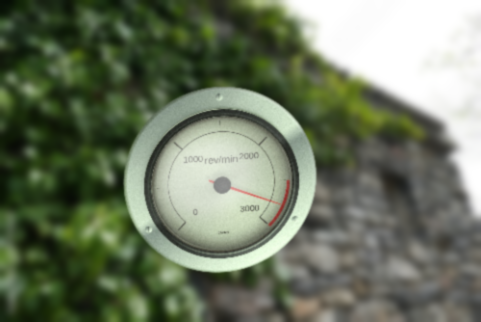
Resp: 2750 rpm
